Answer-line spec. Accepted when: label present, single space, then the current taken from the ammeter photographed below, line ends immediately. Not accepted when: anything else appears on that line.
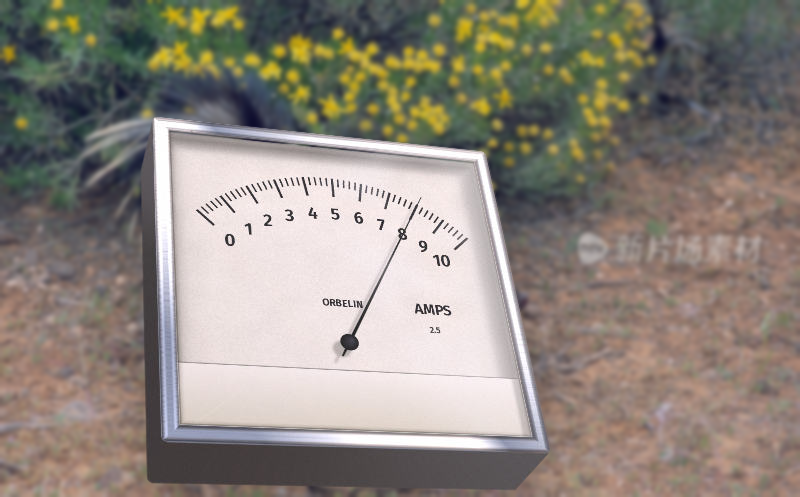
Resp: 8 A
